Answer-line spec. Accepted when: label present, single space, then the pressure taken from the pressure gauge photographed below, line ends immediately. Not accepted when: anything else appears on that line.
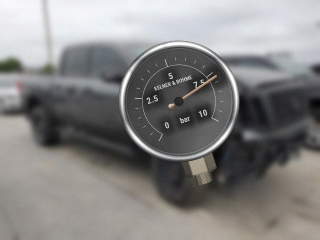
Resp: 7.75 bar
